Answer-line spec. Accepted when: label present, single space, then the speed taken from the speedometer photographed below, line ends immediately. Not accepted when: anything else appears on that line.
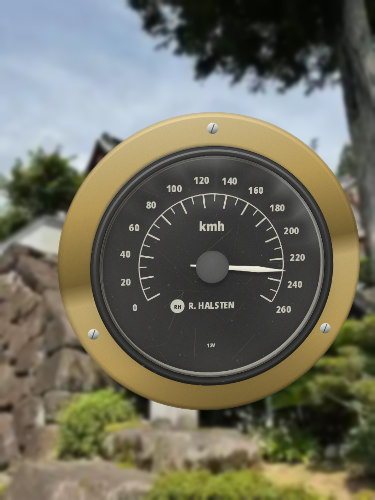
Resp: 230 km/h
